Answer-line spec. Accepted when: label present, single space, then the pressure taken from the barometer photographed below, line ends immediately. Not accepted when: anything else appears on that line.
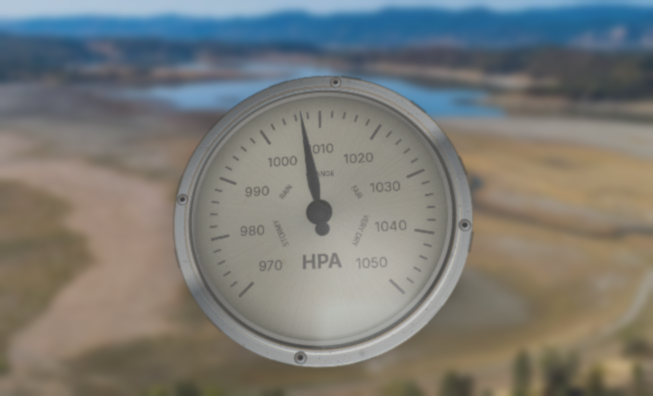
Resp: 1007 hPa
